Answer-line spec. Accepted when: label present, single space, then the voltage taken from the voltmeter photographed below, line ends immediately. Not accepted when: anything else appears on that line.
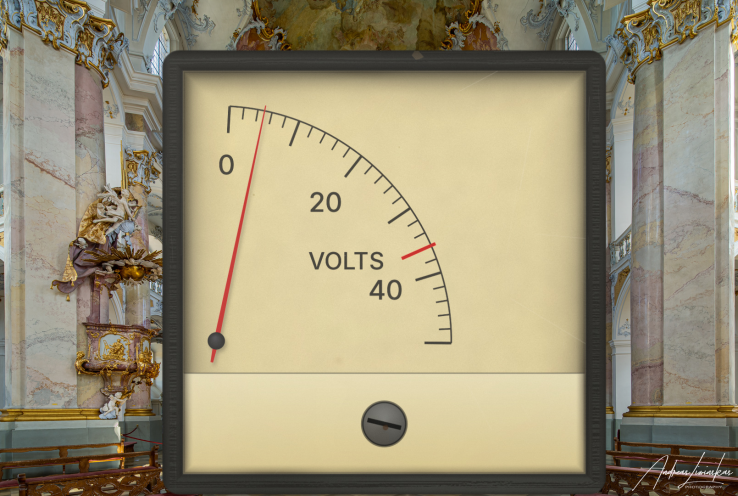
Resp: 5 V
